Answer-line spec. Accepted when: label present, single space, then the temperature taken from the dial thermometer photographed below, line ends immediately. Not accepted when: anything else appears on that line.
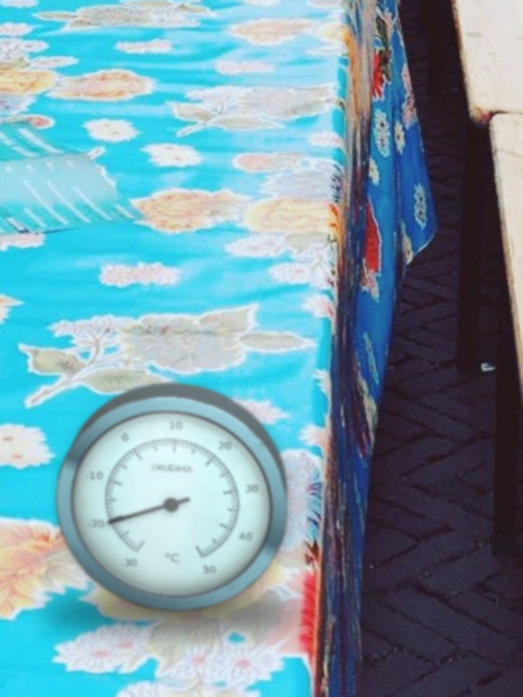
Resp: -20 °C
